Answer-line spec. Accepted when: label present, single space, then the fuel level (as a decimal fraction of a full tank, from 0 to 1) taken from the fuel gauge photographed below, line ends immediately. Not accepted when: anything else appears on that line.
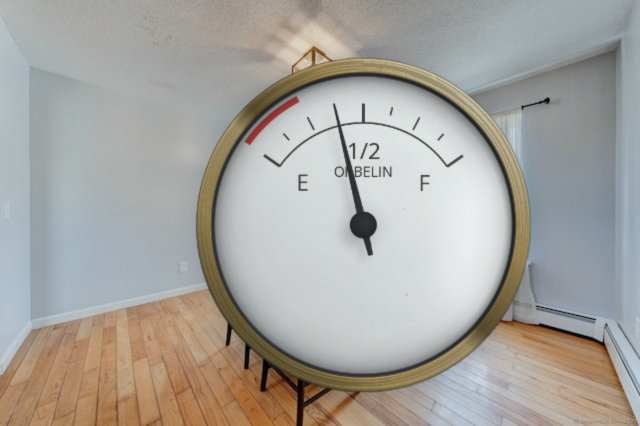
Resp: 0.375
